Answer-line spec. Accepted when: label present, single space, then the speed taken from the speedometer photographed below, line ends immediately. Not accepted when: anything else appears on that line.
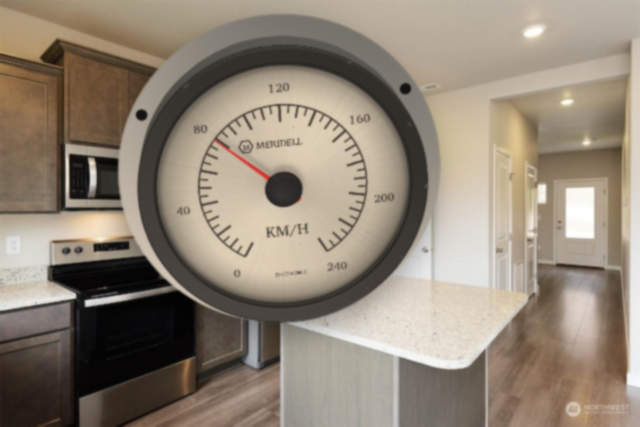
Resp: 80 km/h
